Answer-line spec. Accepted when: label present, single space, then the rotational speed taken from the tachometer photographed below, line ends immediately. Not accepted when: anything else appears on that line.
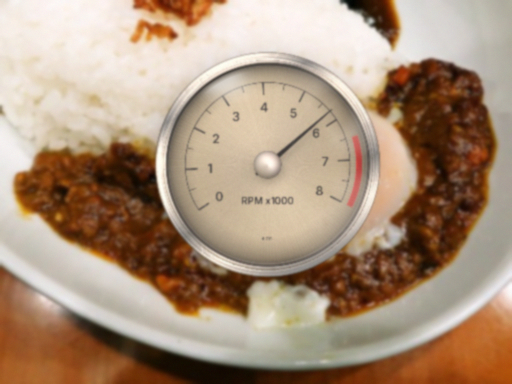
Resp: 5750 rpm
